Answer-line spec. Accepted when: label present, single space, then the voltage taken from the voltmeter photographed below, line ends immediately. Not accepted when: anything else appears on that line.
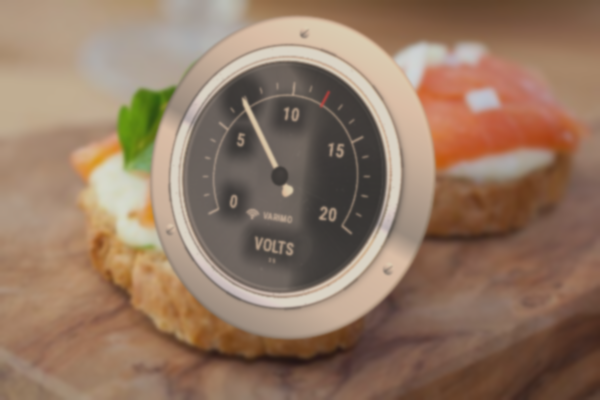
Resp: 7 V
